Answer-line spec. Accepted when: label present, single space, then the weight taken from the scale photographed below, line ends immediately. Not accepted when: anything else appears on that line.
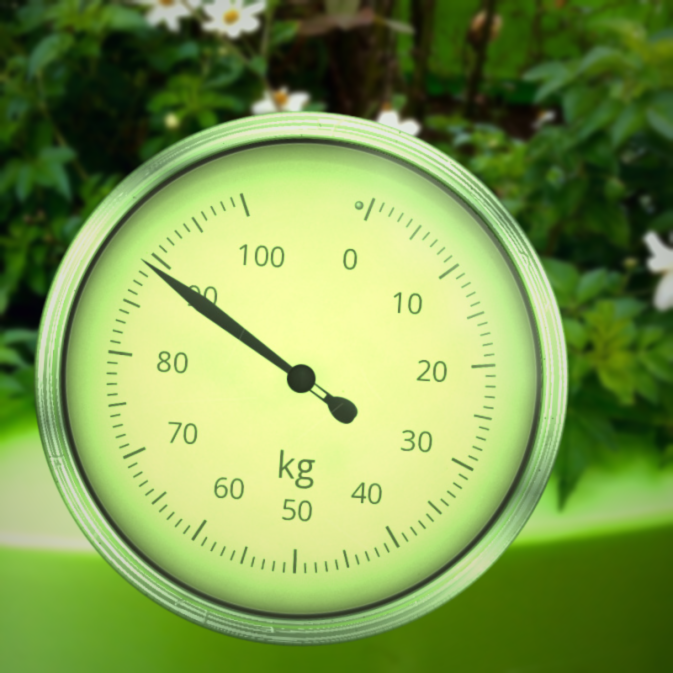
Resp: 89 kg
